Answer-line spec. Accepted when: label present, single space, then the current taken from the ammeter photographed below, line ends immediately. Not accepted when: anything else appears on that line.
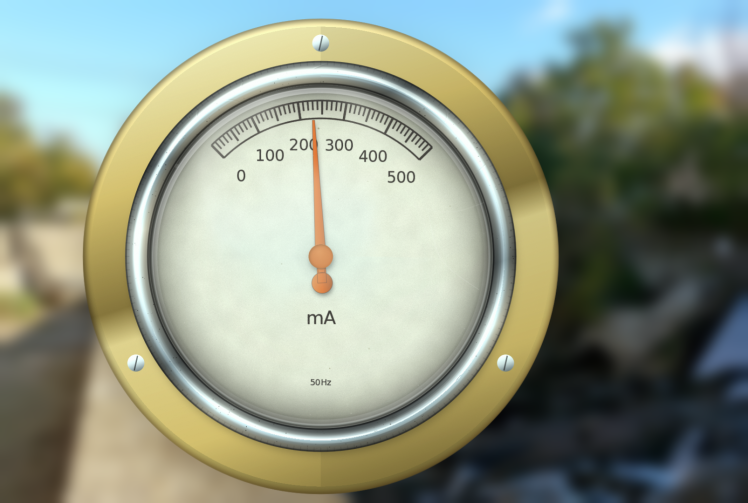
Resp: 230 mA
